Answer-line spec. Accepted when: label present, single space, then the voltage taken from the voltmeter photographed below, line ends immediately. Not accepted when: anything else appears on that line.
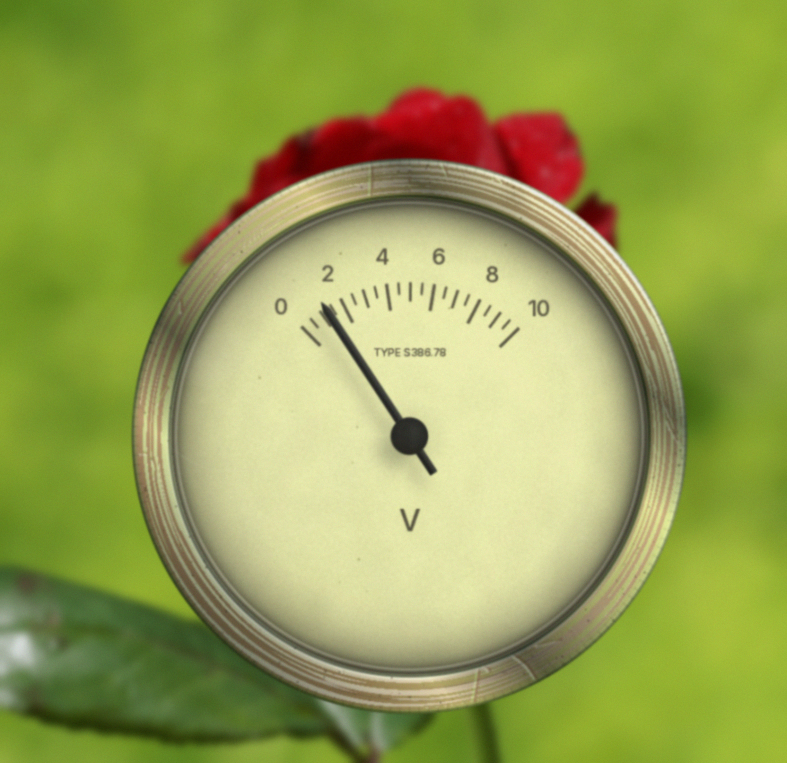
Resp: 1.25 V
